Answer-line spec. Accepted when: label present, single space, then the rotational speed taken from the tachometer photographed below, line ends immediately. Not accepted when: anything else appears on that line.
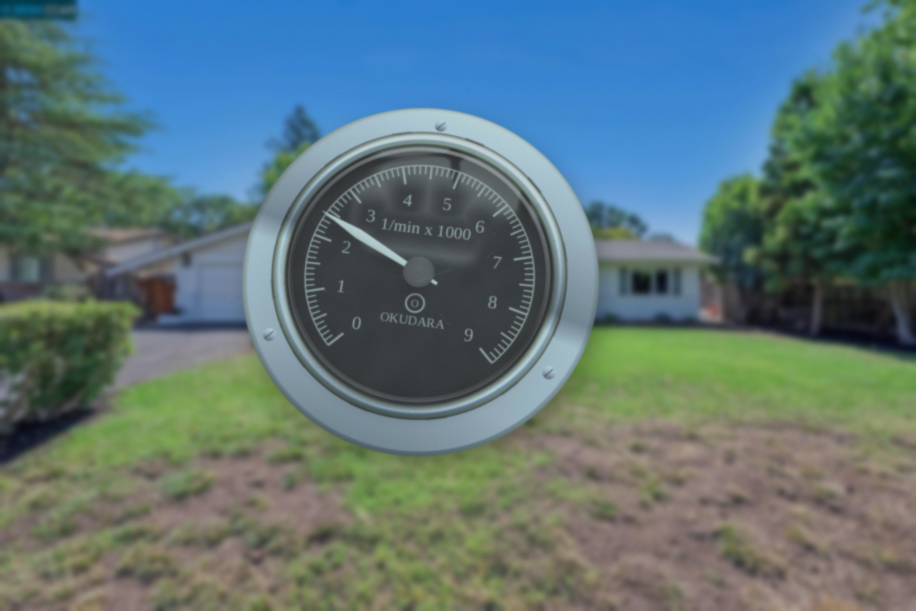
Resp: 2400 rpm
